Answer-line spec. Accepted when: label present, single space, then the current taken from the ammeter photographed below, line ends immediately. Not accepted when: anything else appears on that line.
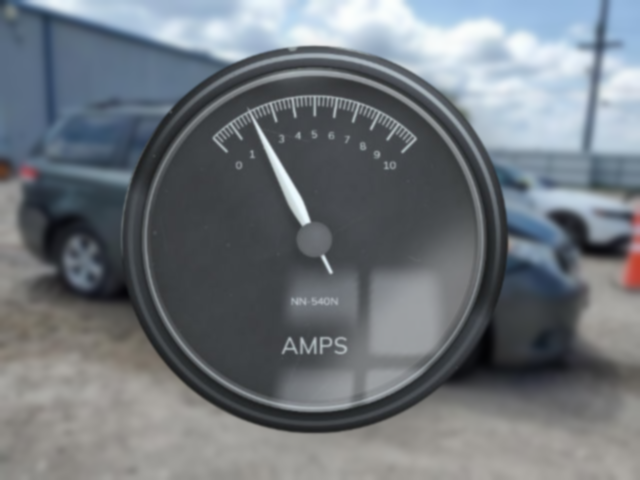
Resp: 2 A
